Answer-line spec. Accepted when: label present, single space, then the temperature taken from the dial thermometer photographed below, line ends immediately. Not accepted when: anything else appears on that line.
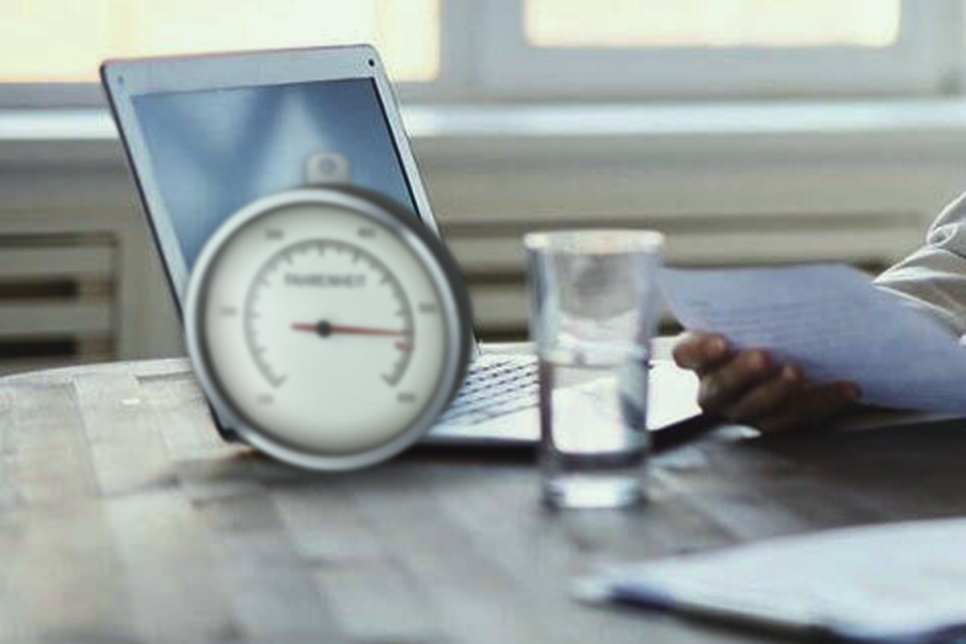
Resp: 525 °F
